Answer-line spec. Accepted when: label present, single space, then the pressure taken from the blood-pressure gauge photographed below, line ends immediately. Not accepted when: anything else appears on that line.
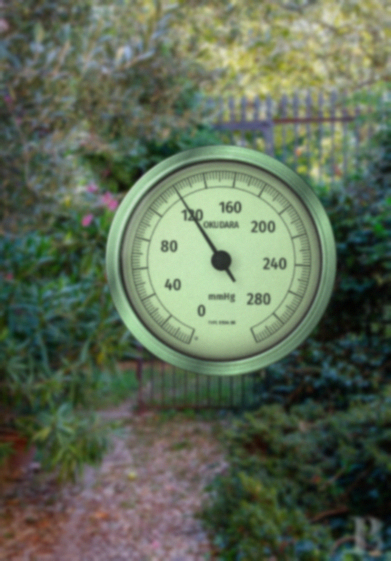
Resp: 120 mmHg
